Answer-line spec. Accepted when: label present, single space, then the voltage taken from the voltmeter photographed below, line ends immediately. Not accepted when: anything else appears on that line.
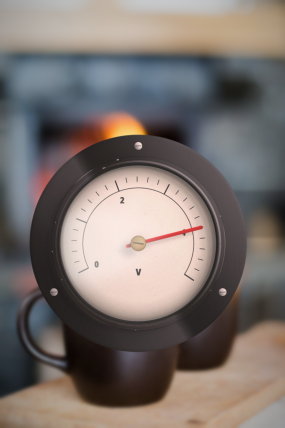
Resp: 4 V
